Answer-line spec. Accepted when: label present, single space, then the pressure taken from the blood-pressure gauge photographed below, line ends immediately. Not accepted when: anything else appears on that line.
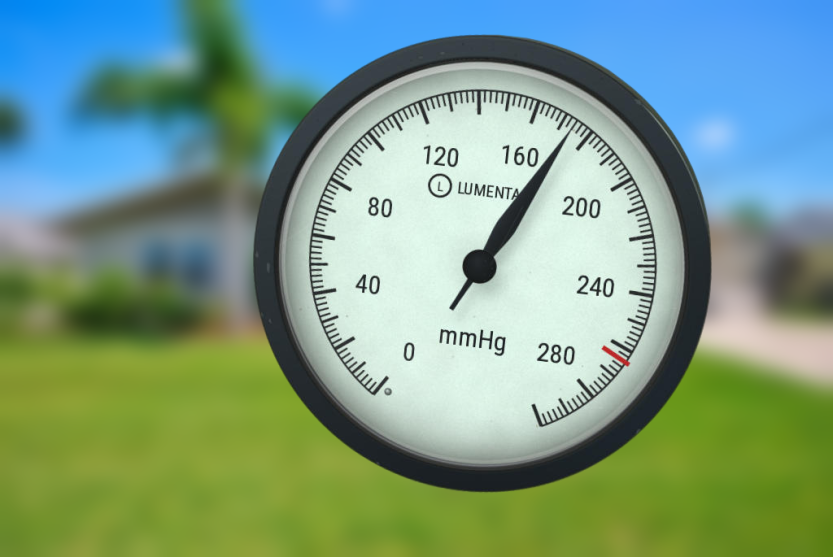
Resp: 174 mmHg
